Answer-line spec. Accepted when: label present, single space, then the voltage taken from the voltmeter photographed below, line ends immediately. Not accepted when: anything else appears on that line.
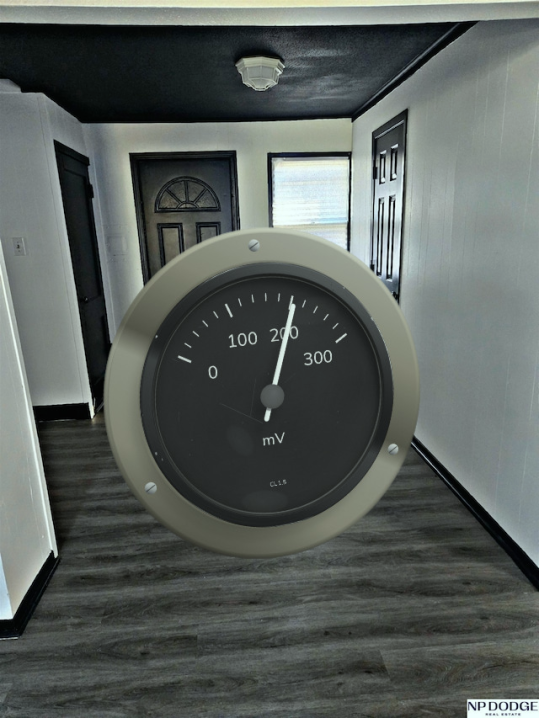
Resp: 200 mV
